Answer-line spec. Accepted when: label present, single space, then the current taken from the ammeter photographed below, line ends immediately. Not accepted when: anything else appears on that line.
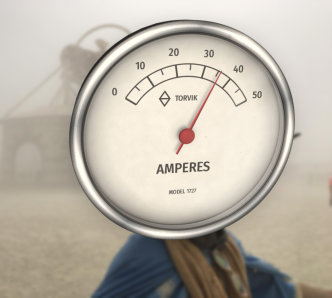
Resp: 35 A
